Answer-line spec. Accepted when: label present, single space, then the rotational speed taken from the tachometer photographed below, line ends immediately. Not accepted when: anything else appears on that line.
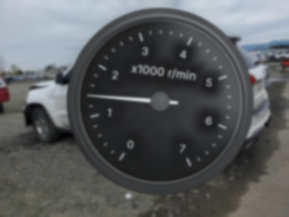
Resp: 1400 rpm
